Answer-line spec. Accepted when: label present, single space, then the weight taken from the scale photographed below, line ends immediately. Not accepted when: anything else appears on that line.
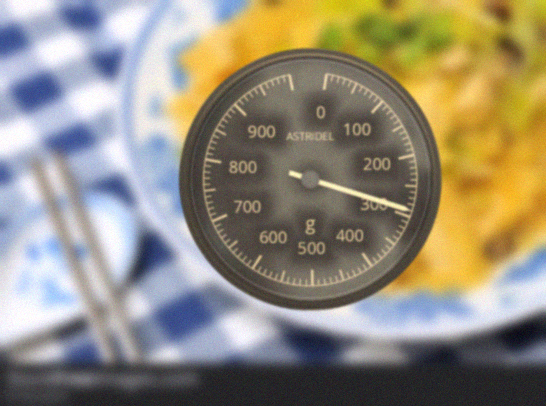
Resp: 290 g
